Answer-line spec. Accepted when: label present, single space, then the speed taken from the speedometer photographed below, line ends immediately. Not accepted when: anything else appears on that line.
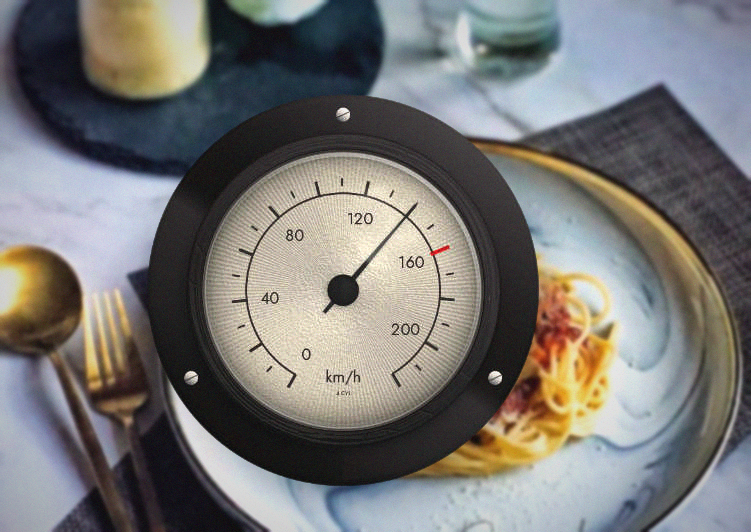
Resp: 140 km/h
